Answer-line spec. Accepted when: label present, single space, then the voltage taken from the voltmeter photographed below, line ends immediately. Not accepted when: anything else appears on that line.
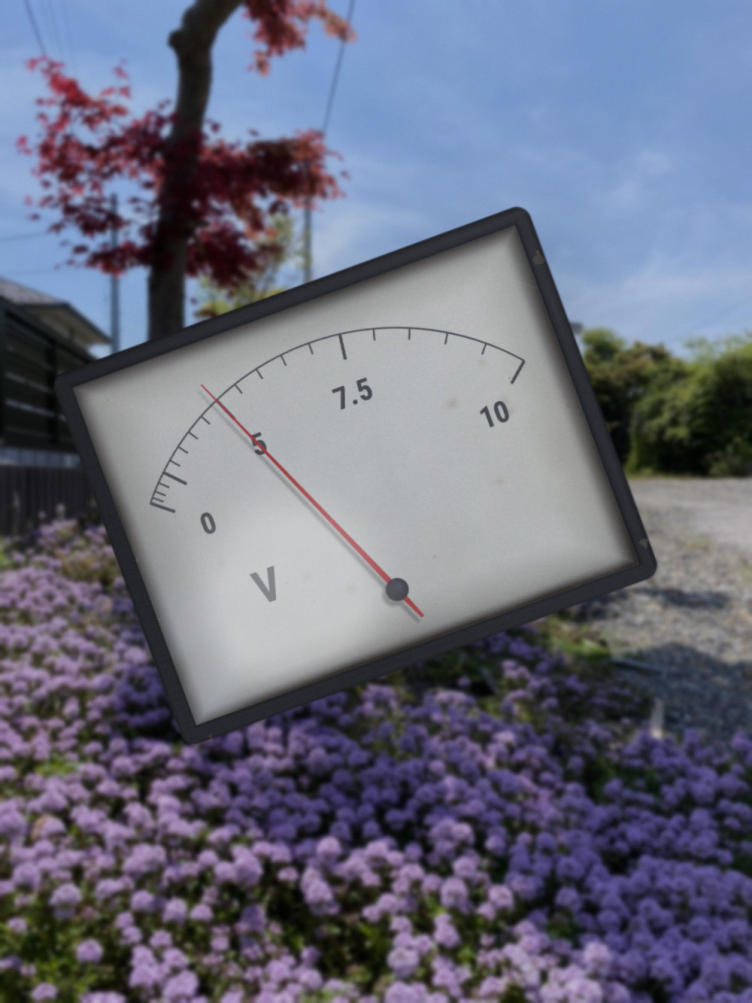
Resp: 5 V
